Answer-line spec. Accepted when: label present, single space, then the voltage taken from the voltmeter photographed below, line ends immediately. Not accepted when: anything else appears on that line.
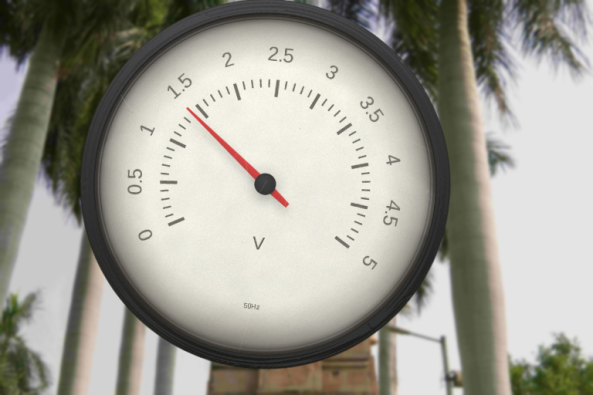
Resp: 1.4 V
